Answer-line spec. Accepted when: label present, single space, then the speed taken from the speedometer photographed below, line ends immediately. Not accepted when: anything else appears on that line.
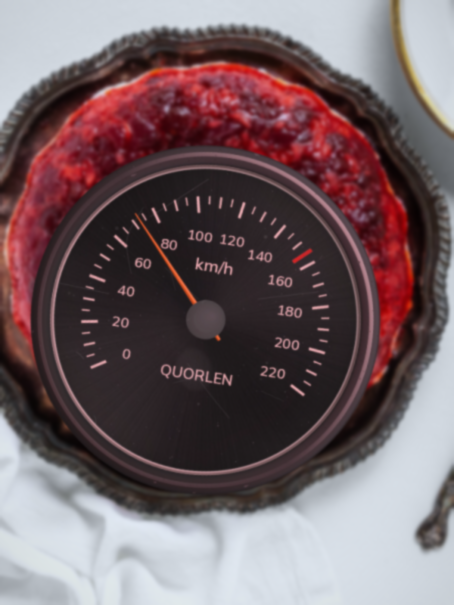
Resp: 72.5 km/h
